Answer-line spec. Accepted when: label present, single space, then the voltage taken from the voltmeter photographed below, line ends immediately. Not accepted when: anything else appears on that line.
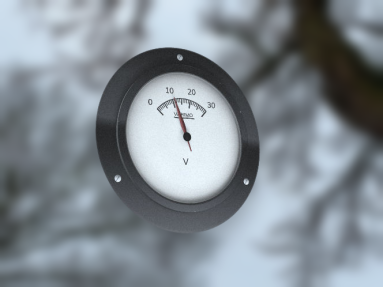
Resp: 10 V
